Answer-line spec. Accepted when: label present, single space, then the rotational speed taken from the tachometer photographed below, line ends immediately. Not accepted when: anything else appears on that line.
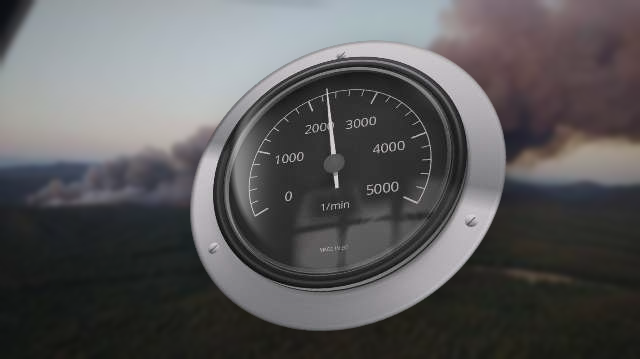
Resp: 2300 rpm
